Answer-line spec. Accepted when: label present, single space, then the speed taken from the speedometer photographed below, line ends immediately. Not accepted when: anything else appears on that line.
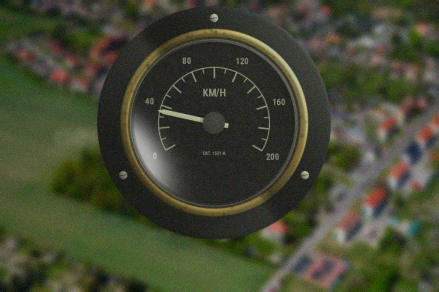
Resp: 35 km/h
